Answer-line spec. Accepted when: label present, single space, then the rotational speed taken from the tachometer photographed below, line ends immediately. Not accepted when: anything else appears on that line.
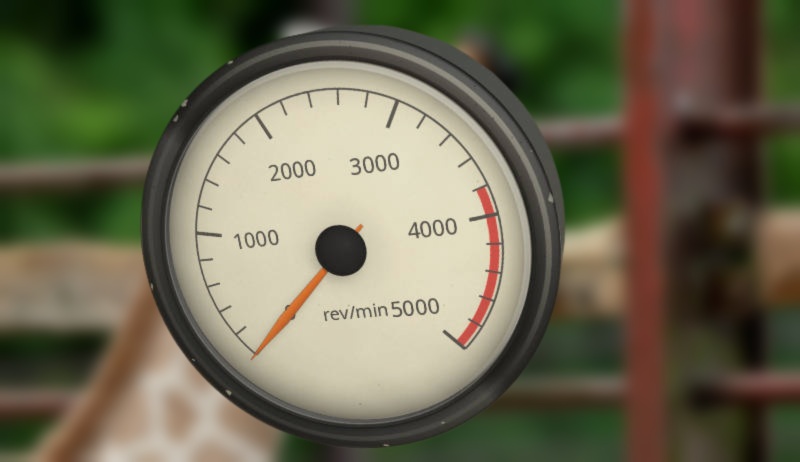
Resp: 0 rpm
